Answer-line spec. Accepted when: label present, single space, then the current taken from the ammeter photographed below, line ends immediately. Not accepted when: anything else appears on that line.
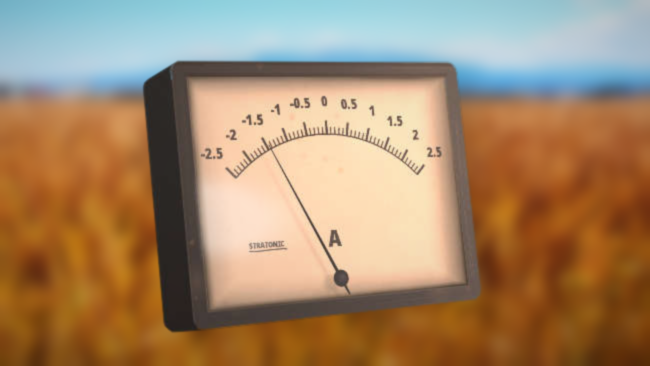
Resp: -1.5 A
